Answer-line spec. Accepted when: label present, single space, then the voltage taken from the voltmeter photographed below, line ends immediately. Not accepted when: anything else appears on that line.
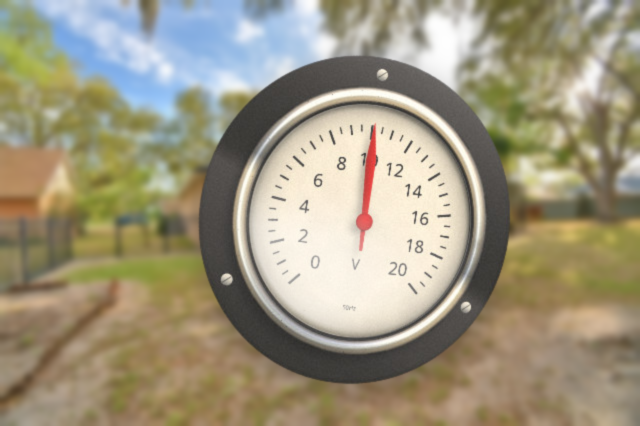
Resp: 10 V
